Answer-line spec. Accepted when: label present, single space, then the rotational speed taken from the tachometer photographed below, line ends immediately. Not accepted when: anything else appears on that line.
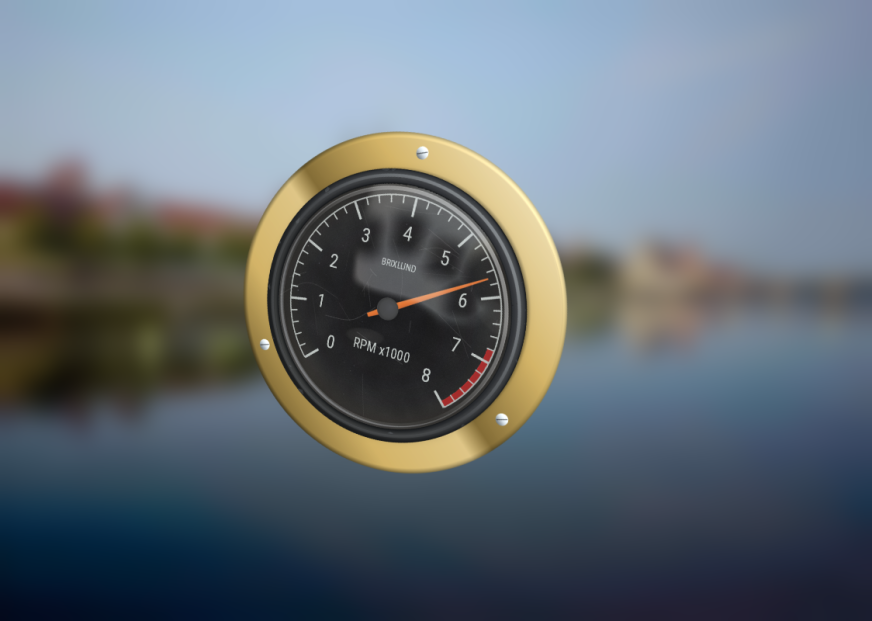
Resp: 5700 rpm
